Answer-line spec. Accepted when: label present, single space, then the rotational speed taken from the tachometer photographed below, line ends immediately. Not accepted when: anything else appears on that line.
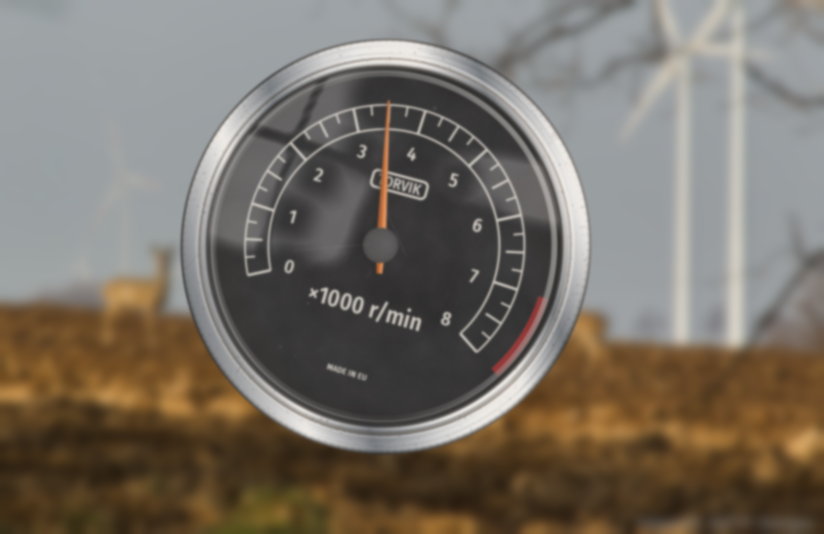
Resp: 3500 rpm
